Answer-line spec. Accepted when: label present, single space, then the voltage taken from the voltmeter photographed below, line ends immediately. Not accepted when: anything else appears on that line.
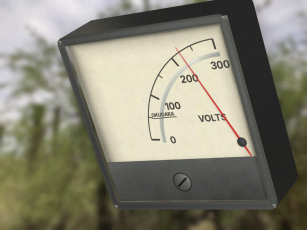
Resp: 225 V
